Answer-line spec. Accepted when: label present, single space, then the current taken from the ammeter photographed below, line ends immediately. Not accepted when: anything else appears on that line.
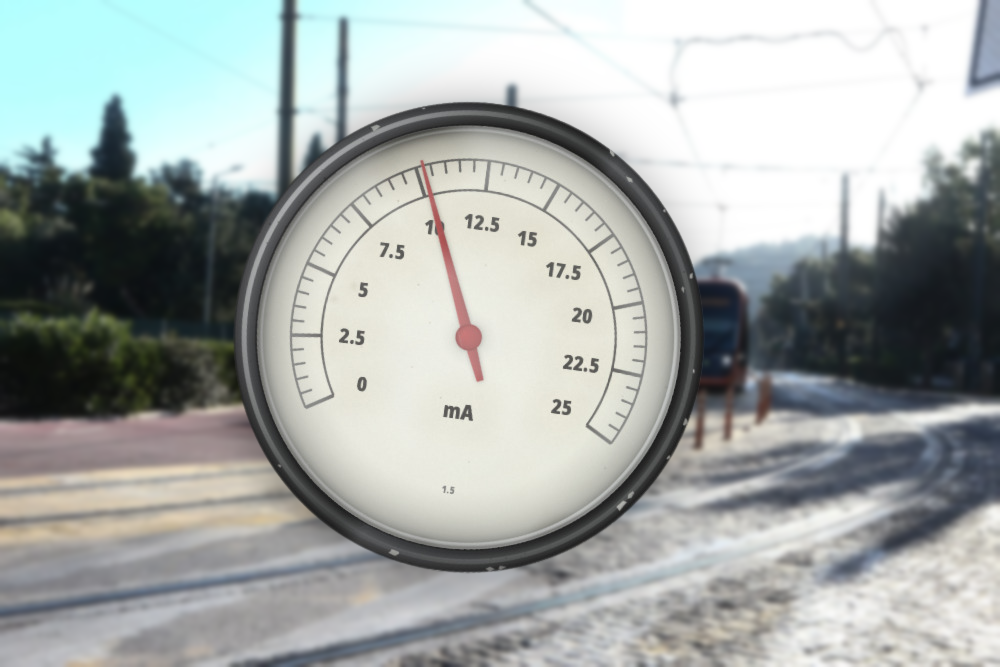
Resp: 10.25 mA
